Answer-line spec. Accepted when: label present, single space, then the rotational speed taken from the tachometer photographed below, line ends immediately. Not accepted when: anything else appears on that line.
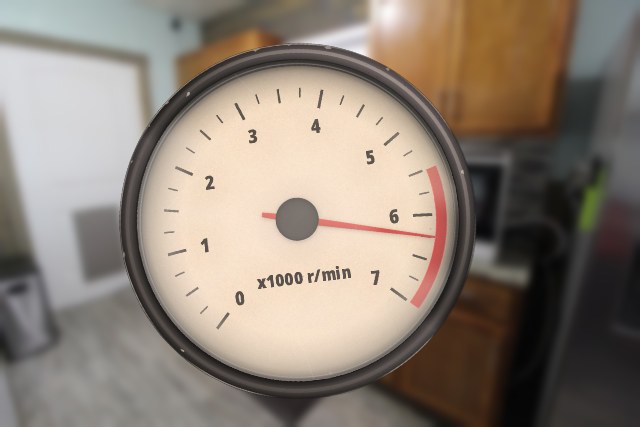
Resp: 6250 rpm
